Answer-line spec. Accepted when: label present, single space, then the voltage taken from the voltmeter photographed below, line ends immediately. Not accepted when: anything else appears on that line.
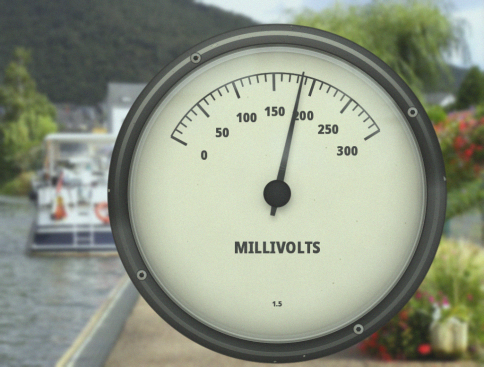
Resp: 185 mV
